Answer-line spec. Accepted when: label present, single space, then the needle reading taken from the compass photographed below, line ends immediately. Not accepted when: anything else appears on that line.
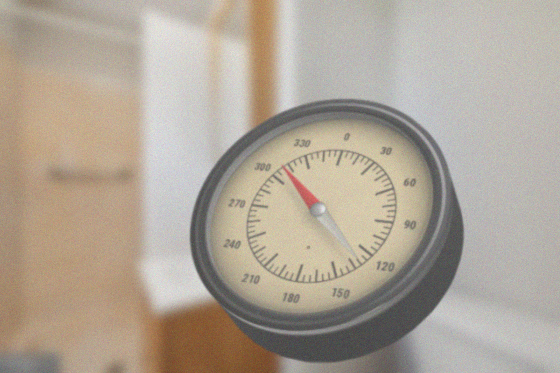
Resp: 310 °
